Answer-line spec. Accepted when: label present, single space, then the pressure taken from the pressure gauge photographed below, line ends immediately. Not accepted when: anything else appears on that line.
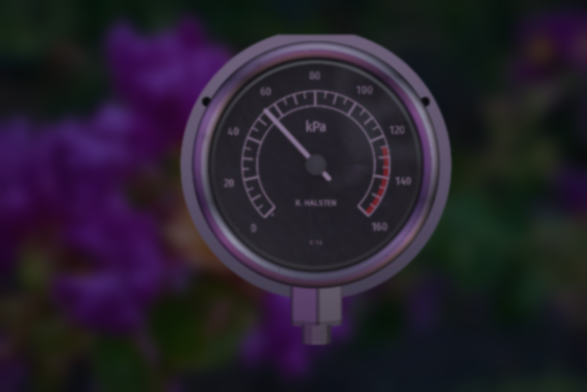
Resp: 55 kPa
